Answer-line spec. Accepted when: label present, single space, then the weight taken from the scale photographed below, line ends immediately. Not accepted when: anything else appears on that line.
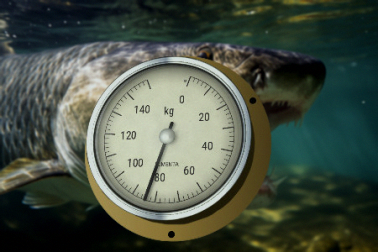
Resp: 84 kg
